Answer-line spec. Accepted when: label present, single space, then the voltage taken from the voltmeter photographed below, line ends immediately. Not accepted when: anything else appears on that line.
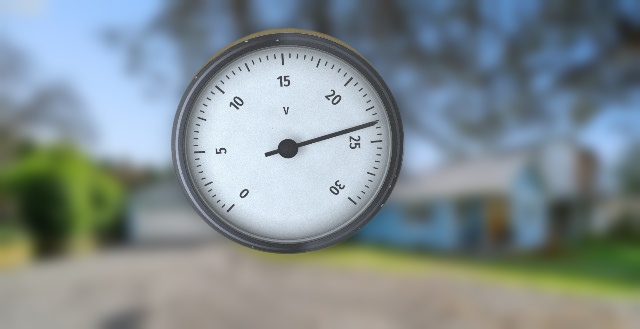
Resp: 23.5 V
